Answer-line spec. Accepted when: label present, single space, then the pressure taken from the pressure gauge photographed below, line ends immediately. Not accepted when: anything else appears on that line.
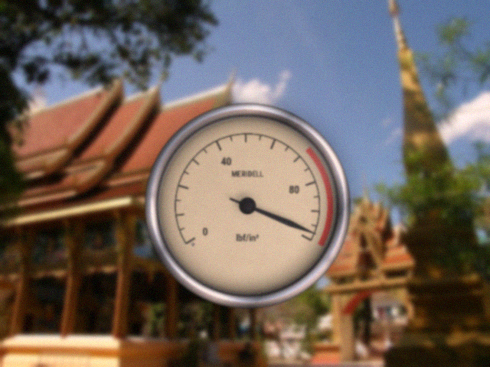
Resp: 97.5 psi
